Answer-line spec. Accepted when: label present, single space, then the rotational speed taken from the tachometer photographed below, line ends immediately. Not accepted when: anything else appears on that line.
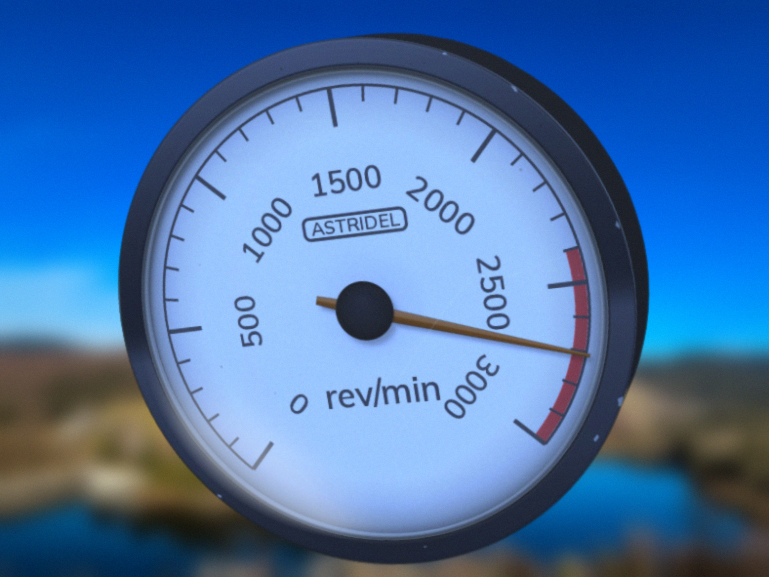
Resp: 2700 rpm
